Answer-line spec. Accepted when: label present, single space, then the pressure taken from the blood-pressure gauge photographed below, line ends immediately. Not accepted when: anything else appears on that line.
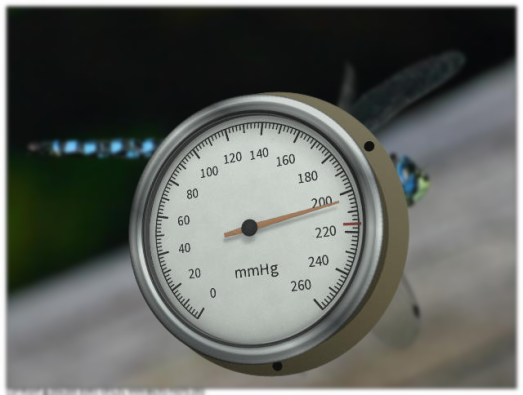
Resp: 204 mmHg
